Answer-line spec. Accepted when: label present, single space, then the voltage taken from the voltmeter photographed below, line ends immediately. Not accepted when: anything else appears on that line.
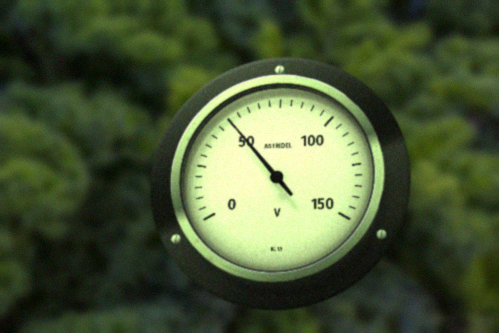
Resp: 50 V
